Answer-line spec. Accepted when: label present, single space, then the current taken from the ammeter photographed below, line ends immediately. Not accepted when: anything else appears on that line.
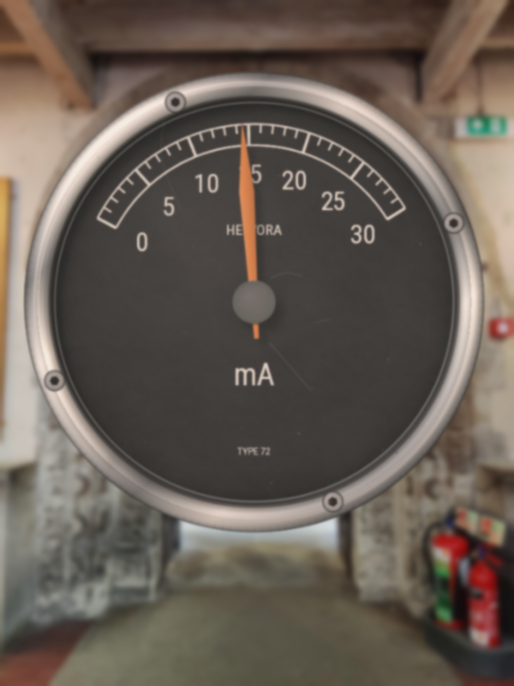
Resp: 14.5 mA
